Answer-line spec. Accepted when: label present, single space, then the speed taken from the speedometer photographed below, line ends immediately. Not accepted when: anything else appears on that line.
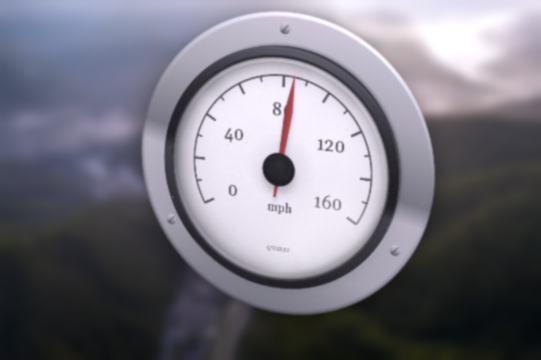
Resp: 85 mph
